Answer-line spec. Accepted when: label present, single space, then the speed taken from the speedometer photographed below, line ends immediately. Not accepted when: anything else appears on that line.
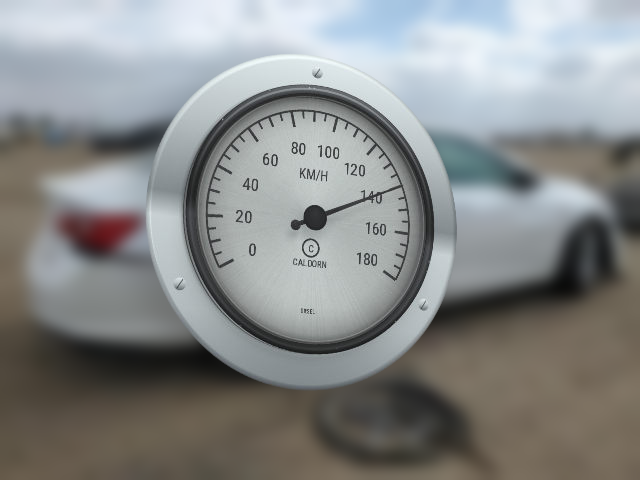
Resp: 140 km/h
